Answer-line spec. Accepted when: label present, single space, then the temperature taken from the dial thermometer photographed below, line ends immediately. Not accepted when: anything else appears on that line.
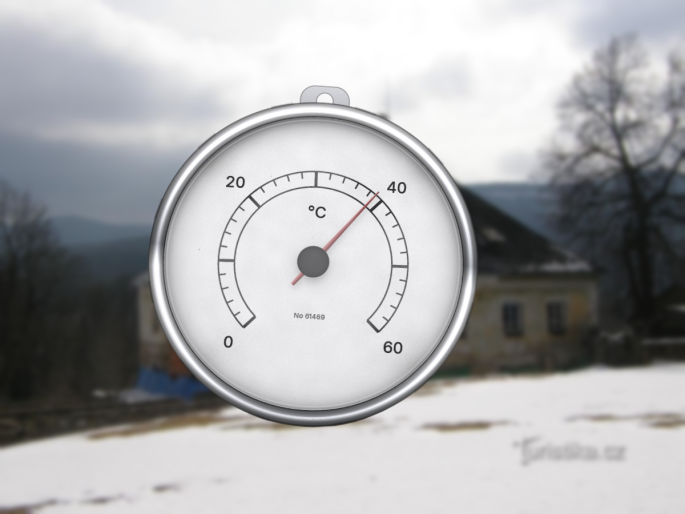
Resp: 39 °C
